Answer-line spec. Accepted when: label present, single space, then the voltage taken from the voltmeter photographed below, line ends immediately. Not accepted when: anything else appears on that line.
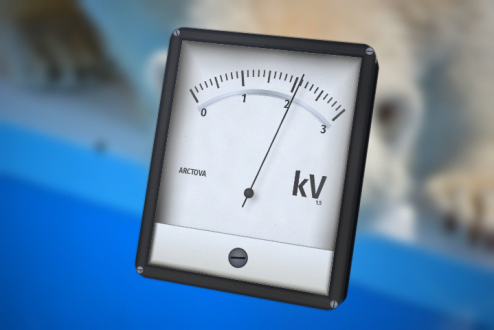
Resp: 2.1 kV
